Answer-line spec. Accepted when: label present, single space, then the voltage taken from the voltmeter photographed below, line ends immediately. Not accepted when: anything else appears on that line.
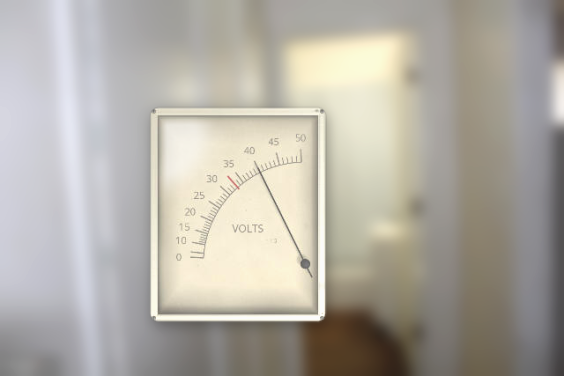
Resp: 40 V
